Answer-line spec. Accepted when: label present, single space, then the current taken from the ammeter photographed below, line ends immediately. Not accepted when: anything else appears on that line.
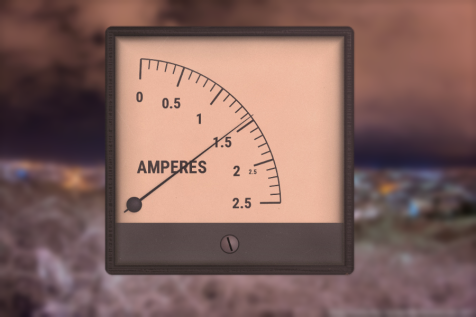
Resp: 1.45 A
